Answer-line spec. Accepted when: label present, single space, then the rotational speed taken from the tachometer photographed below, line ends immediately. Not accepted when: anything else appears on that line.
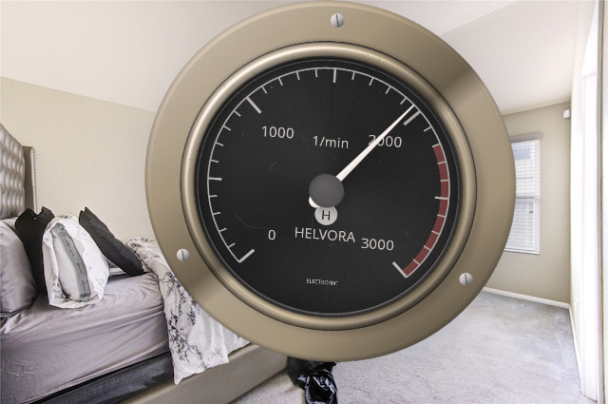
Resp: 1950 rpm
